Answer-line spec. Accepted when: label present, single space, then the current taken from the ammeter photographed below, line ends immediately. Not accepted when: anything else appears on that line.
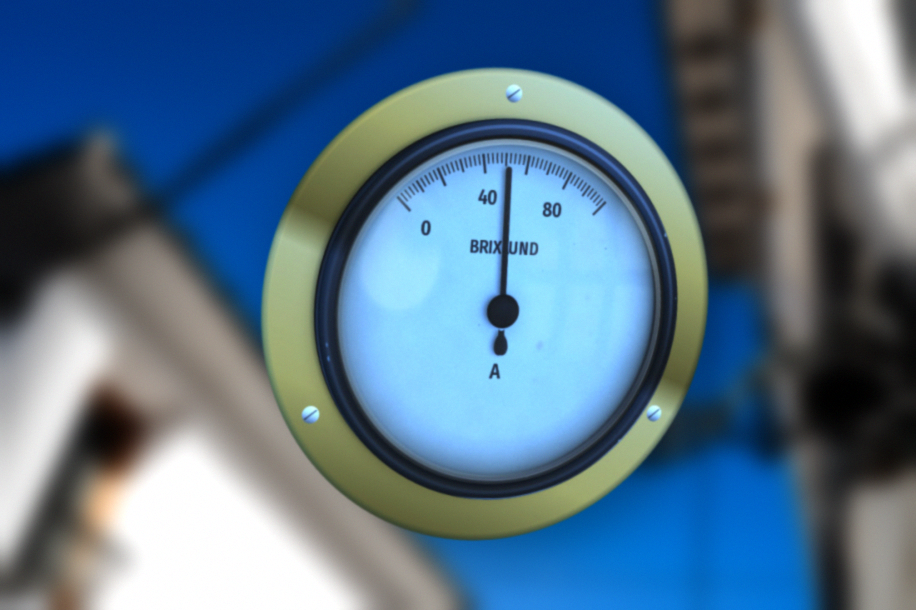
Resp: 50 A
